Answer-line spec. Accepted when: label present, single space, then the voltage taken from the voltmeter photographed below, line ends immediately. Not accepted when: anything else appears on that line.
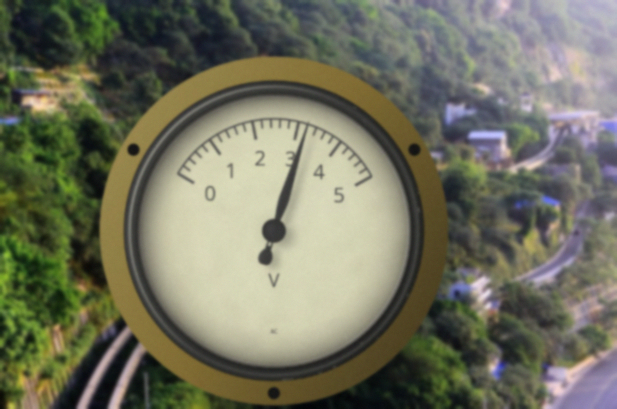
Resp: 3.2 V
